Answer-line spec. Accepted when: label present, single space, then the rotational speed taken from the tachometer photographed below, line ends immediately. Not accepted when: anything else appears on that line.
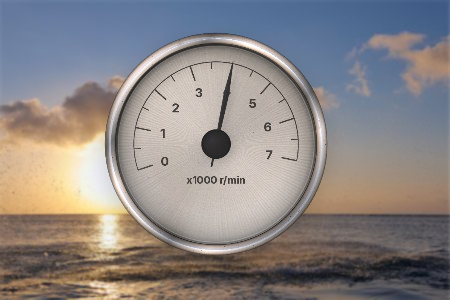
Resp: 4000 rpm
